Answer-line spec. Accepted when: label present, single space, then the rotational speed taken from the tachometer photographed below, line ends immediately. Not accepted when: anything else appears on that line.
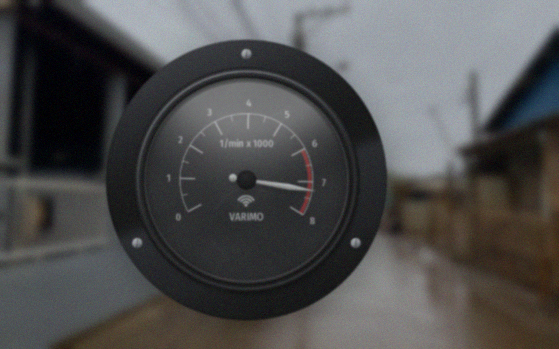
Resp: 7250 rpm
